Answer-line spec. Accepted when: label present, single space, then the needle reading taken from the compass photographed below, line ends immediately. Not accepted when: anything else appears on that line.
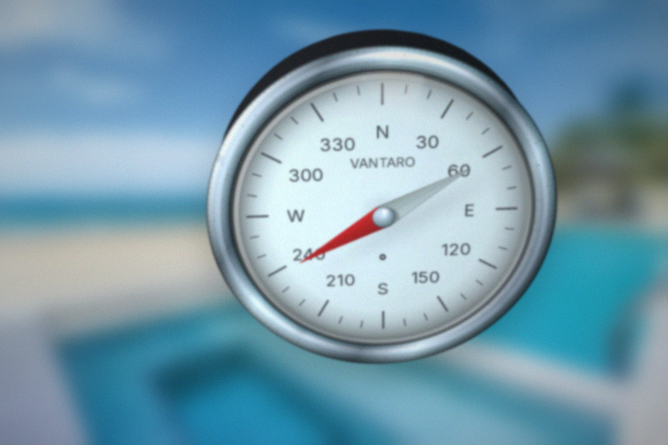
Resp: 240 °
